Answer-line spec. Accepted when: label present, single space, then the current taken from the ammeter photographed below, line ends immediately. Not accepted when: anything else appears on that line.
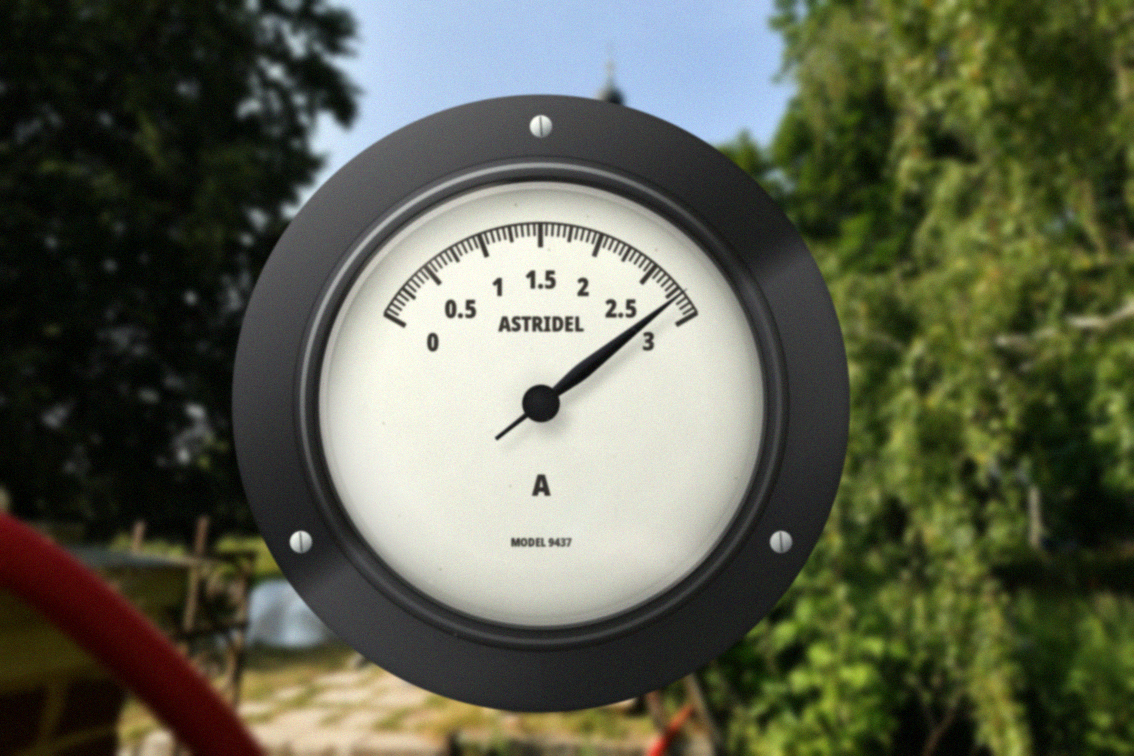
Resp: 2.8 A
